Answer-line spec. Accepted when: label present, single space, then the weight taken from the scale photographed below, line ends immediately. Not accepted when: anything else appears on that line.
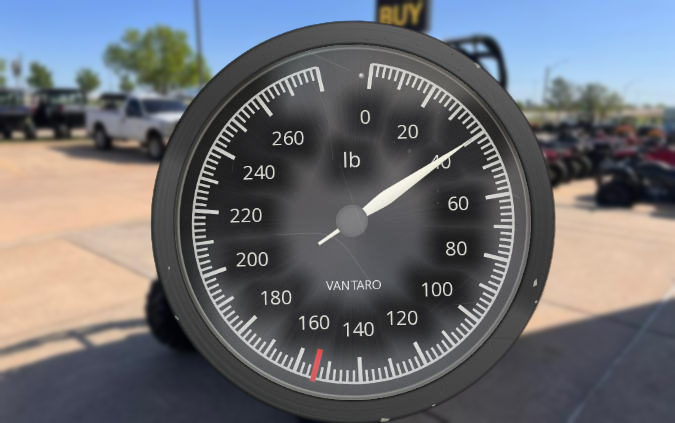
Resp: 40 lb
